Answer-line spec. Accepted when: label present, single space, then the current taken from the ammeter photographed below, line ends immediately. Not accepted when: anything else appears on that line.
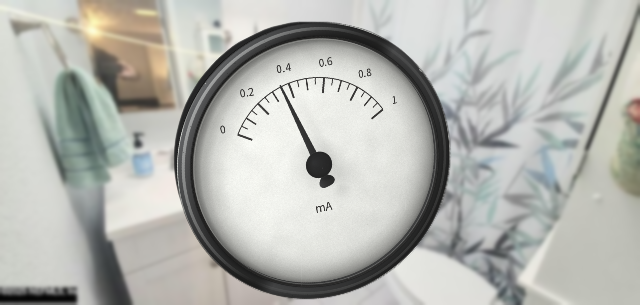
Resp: 0.35 mA
